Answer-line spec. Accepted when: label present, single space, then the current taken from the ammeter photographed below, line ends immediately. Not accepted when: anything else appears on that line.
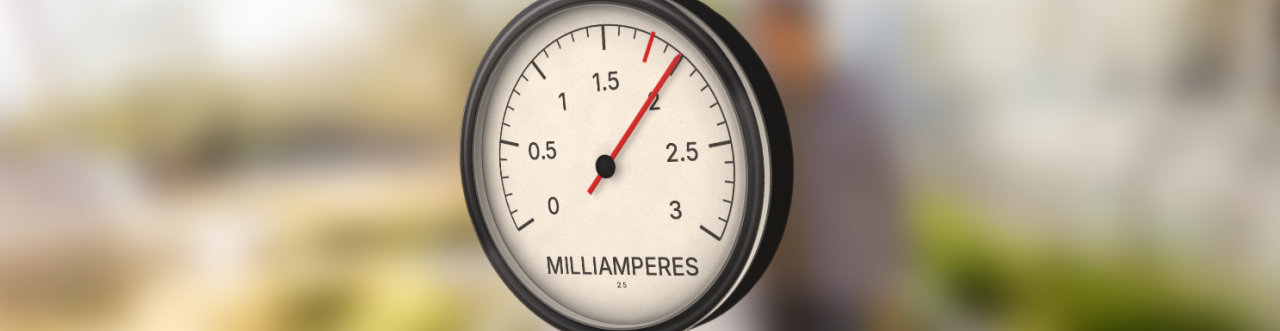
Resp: 2 mA
